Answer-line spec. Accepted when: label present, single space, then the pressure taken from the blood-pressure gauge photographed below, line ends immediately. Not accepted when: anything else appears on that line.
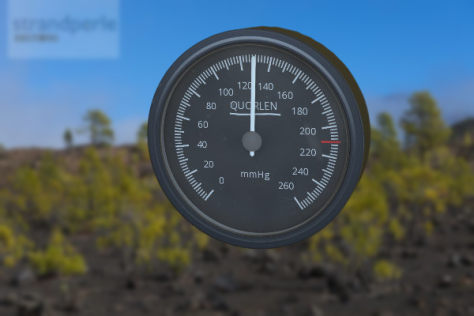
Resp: 130 mmHg
